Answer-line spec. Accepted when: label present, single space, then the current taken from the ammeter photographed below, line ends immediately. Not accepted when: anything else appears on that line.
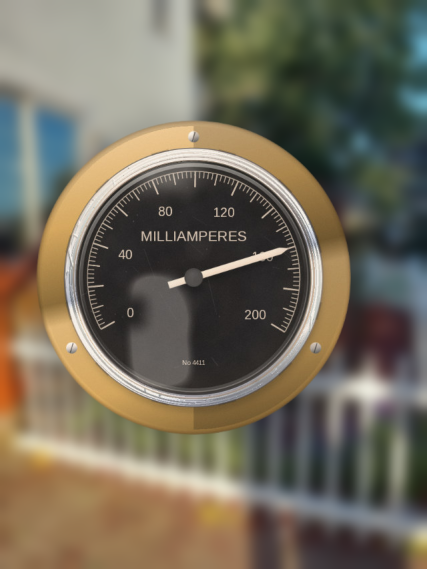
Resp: 160 mA
